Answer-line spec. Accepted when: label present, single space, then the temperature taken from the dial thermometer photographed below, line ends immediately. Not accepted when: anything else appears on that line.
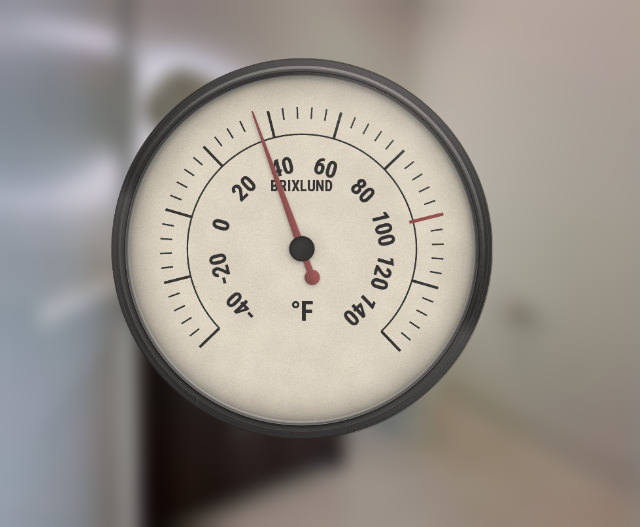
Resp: 36 °F
